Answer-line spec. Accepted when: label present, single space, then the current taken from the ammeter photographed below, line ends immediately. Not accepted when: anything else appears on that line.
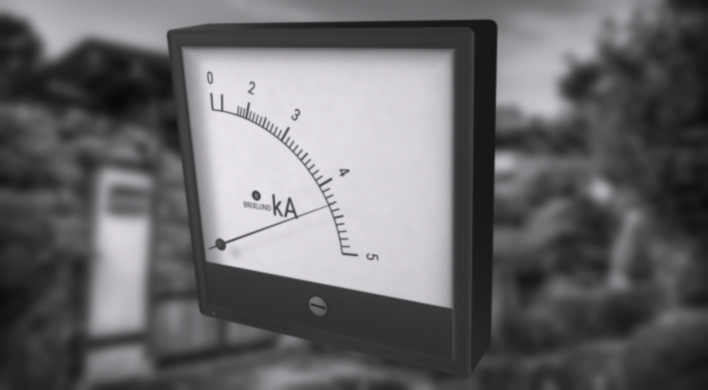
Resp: 4.3 kA
